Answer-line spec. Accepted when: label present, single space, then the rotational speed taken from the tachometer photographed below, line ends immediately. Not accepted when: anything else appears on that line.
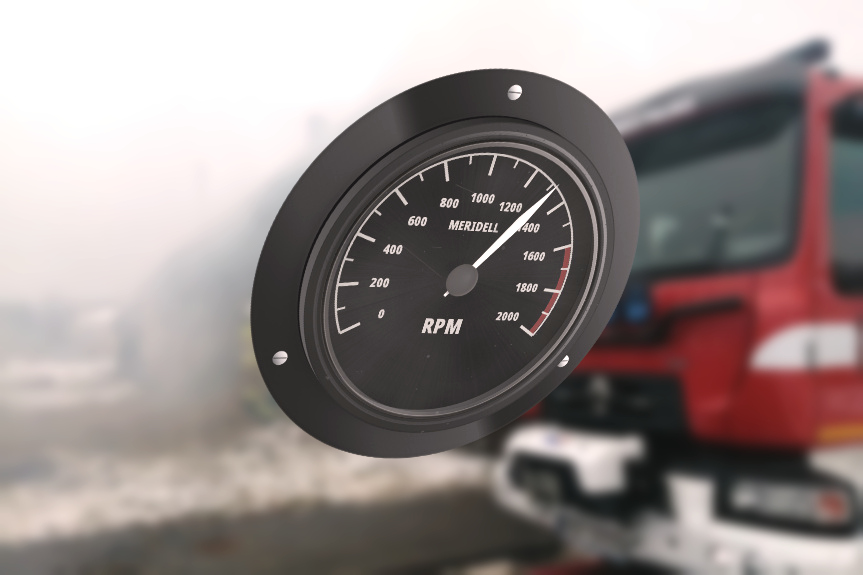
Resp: 1300 rpm
